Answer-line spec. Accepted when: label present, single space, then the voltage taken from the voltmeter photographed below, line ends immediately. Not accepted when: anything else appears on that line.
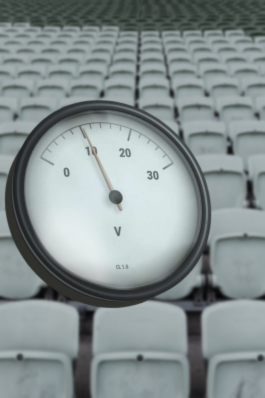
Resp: 10 V
